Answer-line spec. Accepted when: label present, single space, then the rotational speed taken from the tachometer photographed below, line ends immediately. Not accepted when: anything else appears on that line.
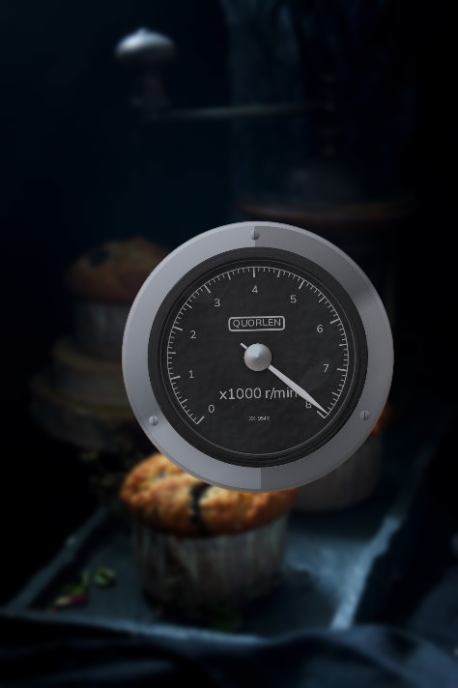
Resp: 7900 rpm
